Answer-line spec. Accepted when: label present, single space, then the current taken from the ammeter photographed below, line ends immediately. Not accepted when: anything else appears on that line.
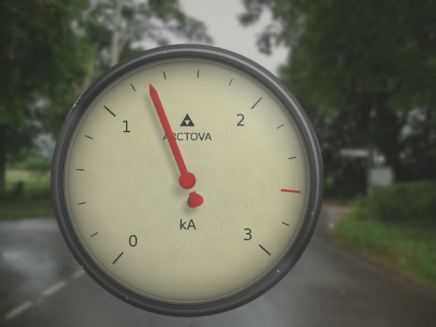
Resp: 1.3 kA
